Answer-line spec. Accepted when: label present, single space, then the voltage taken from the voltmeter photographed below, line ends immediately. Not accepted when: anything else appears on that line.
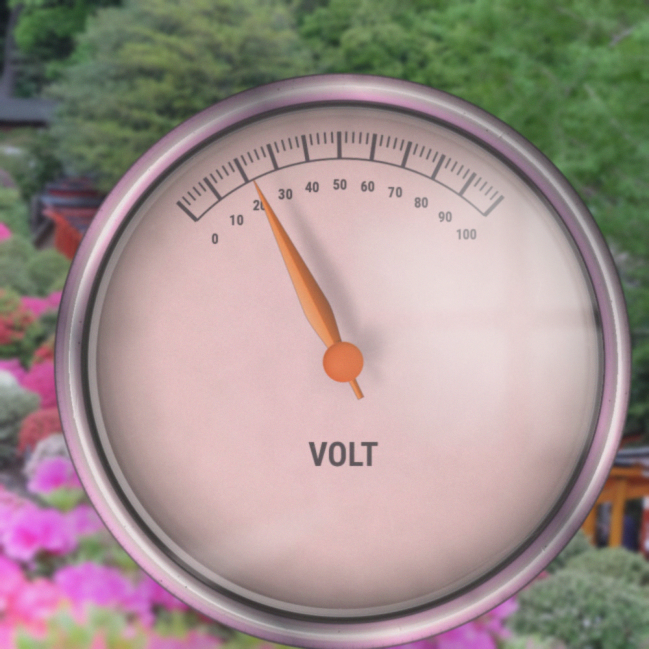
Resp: 22 V
